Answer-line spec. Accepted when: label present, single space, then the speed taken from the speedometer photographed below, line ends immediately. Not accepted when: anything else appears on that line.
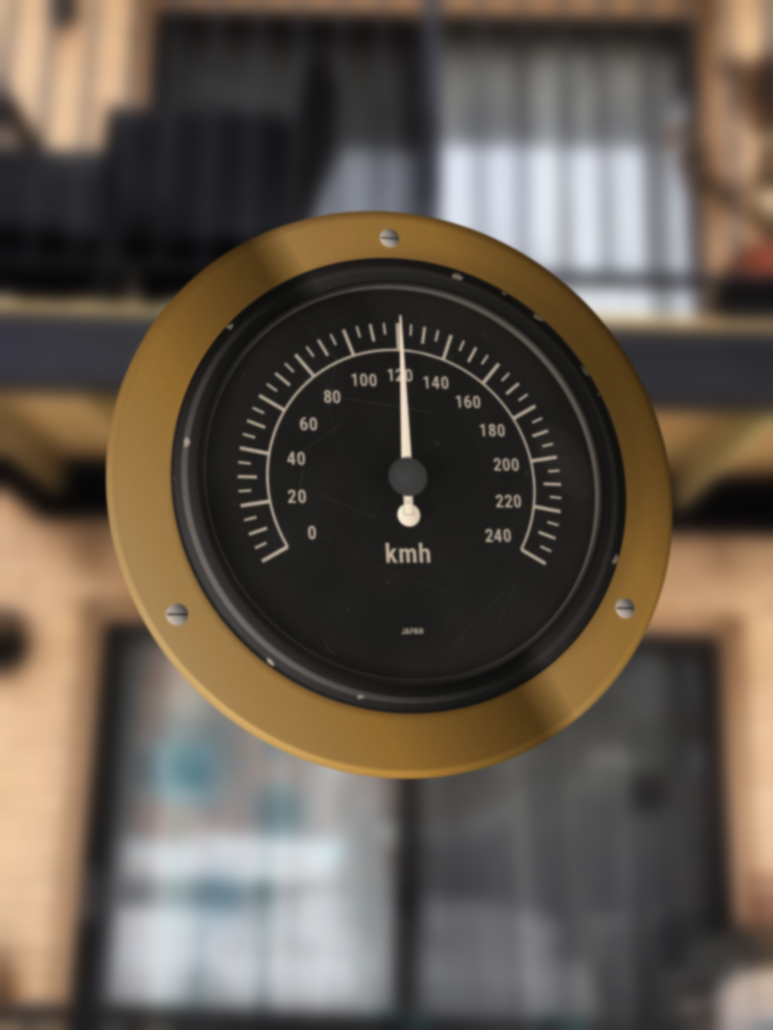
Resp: 120 km/h
